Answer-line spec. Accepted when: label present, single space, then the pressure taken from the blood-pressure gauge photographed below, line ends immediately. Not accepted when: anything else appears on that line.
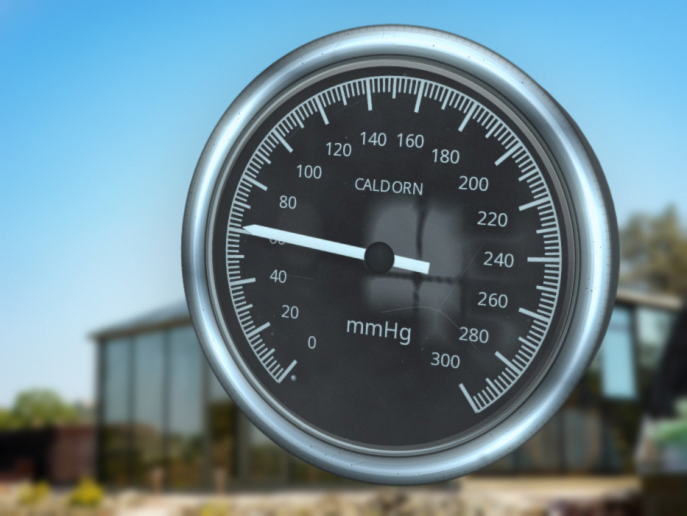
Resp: 62 mmHg
